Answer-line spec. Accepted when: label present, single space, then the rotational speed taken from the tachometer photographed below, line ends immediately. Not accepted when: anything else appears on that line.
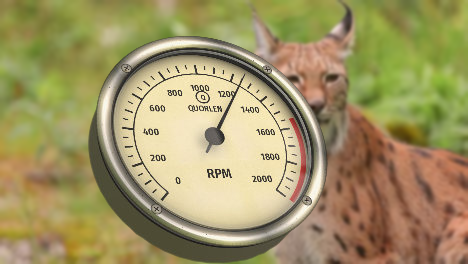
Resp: 1250 rpm
